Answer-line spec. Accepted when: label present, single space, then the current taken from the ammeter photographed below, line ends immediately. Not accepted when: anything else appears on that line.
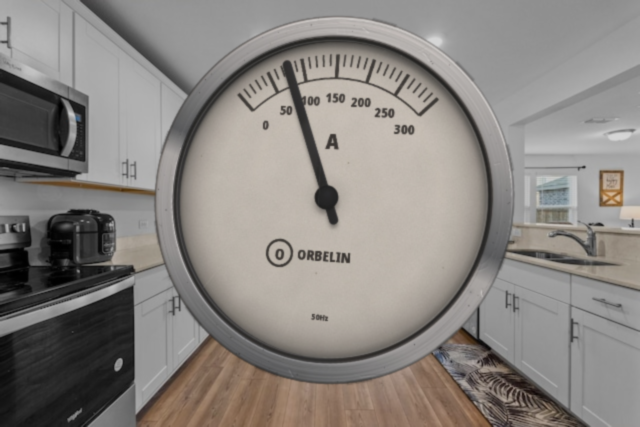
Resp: 80 A
